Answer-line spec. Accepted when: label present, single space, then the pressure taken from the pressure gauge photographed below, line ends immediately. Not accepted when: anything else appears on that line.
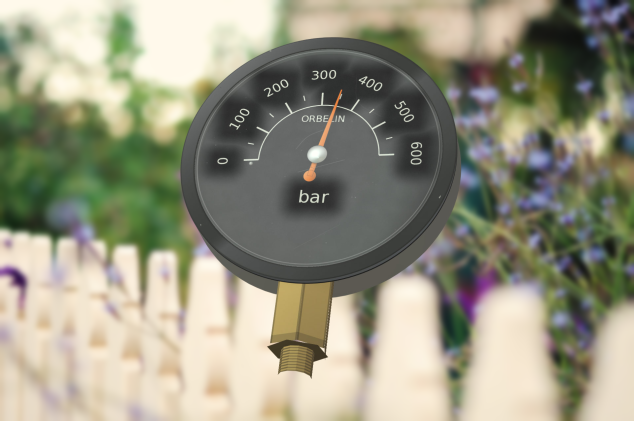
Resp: 350 bar
